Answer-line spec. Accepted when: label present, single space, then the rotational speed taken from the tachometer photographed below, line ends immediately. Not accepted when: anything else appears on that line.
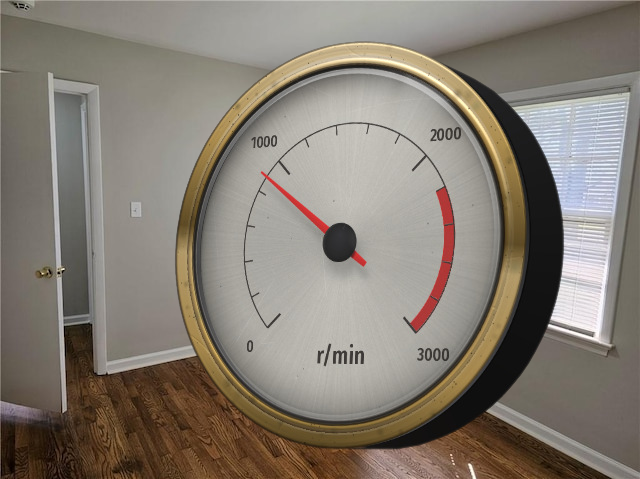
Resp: 900 rpm
